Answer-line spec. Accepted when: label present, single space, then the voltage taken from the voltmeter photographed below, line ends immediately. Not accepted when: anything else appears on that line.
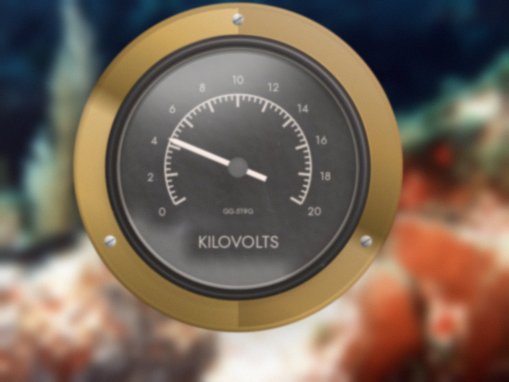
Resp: 4.4 kV
